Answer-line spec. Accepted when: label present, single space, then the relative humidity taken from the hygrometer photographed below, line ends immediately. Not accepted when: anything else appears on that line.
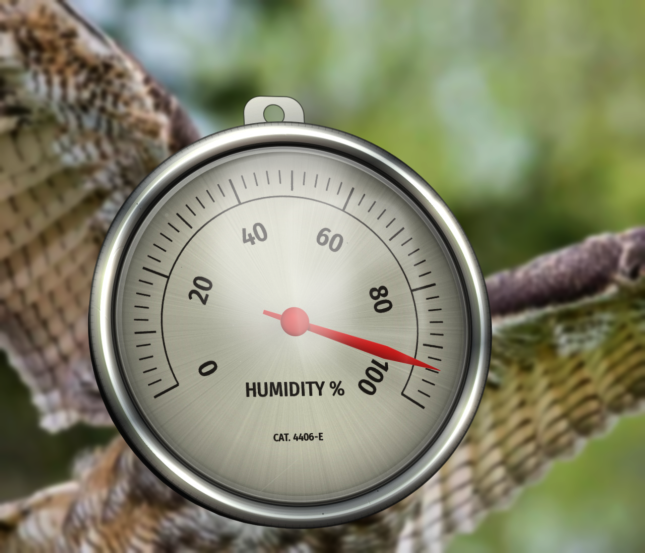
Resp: 94 %
